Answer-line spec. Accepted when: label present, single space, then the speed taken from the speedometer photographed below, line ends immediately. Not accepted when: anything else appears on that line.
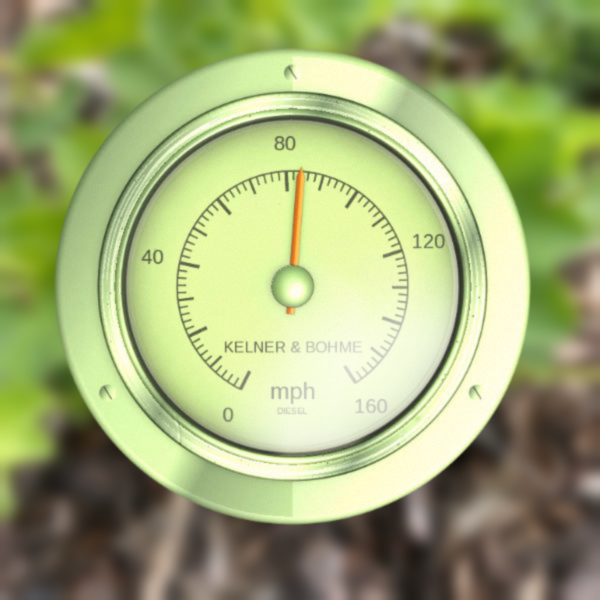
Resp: 84 mph
